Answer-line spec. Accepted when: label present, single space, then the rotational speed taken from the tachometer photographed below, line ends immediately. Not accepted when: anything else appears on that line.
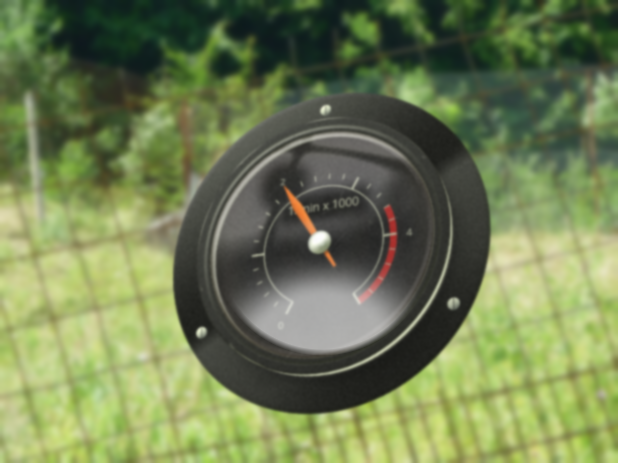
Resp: 2000 rpm
